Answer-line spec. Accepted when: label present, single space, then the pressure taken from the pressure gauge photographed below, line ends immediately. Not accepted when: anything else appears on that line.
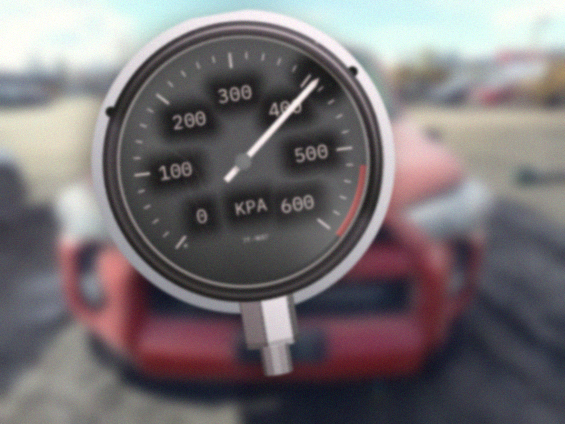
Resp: 410 kPa
